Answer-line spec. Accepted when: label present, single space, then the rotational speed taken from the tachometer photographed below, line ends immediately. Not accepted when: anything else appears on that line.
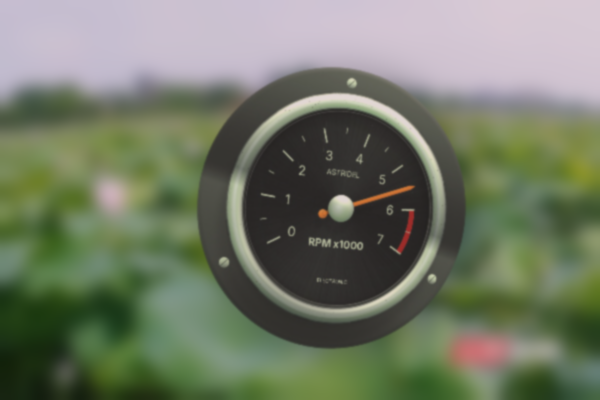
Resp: 5500 rpm
